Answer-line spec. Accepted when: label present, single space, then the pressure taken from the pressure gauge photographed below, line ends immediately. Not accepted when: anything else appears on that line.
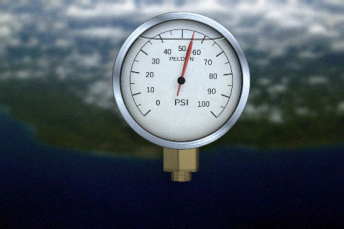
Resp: 55 psi
